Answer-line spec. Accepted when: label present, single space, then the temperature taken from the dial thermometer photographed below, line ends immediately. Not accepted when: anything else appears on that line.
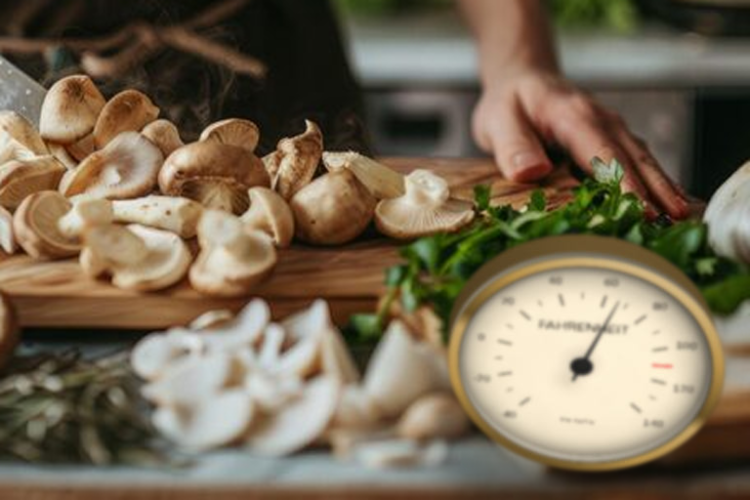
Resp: 65 °F
